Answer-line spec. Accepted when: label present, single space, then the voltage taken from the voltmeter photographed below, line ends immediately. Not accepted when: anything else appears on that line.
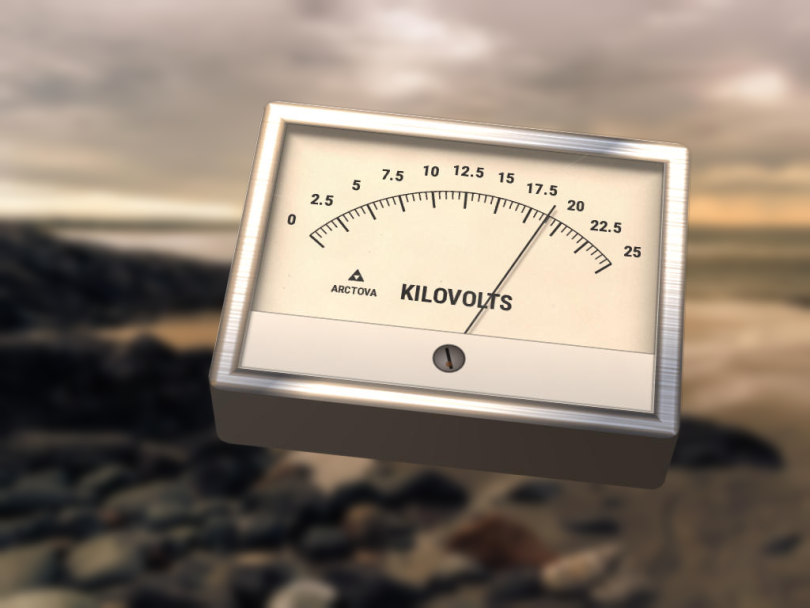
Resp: 19 kV
